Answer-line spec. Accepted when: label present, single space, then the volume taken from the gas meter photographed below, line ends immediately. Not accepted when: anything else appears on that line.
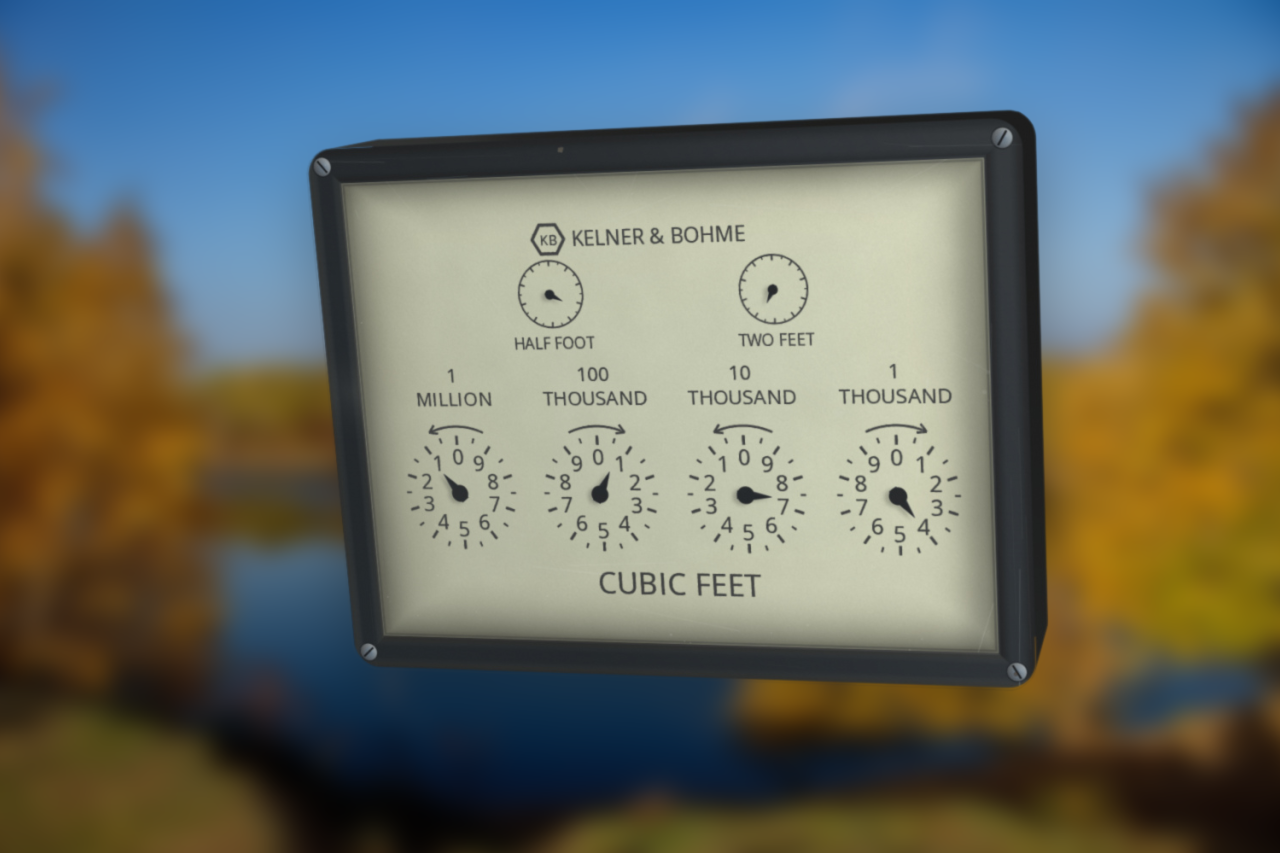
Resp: 107400 ft³
